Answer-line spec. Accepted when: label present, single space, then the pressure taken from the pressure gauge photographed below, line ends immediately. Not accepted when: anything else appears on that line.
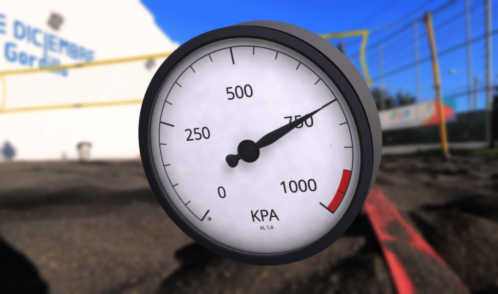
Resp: 750 kPa
